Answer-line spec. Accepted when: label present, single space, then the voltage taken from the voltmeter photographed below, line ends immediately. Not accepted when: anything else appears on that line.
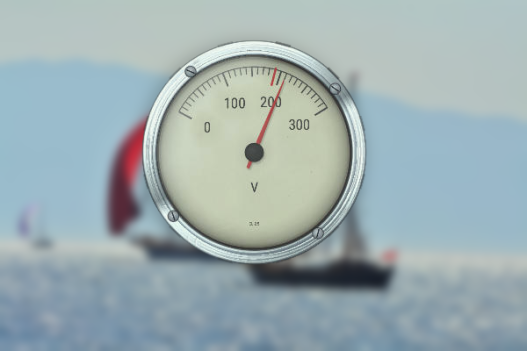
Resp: 210 V
